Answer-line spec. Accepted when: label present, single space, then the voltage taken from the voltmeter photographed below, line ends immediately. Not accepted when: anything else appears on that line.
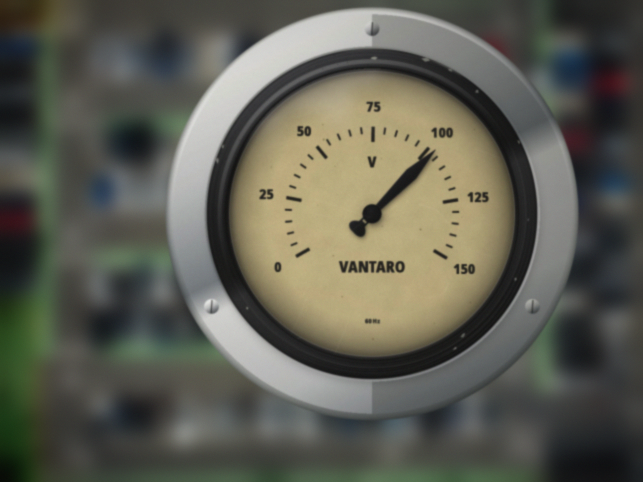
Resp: 102.5 V
